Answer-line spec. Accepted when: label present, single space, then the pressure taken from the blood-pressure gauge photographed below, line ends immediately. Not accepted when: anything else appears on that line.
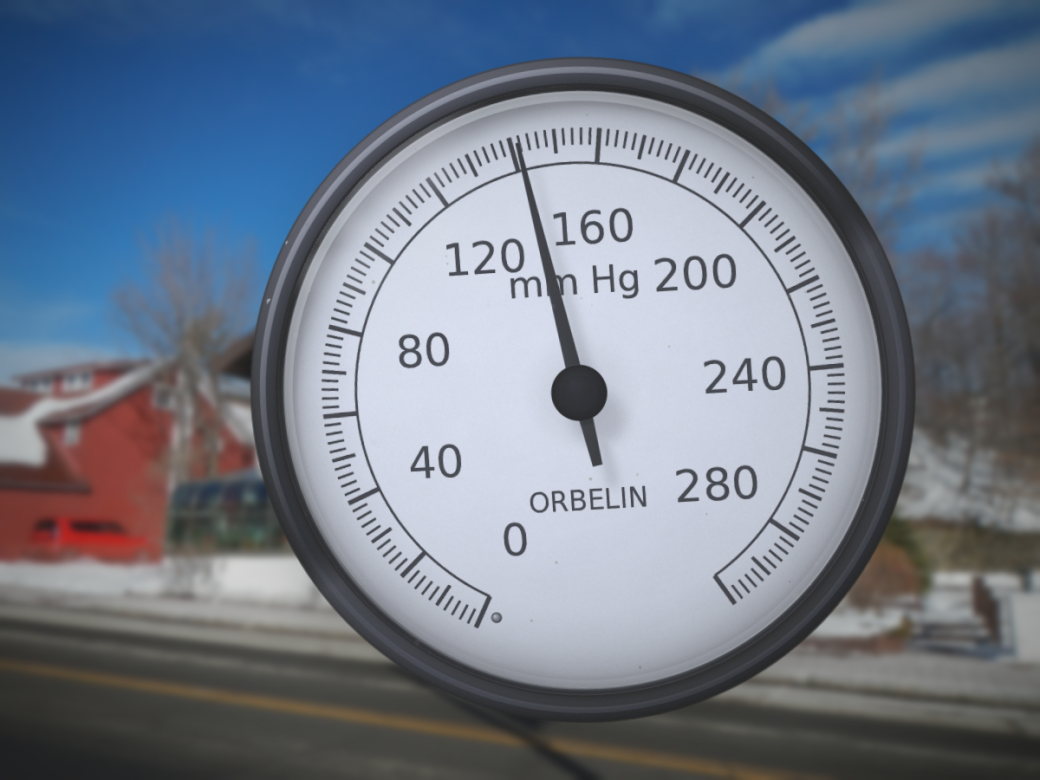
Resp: 142 mmHg
